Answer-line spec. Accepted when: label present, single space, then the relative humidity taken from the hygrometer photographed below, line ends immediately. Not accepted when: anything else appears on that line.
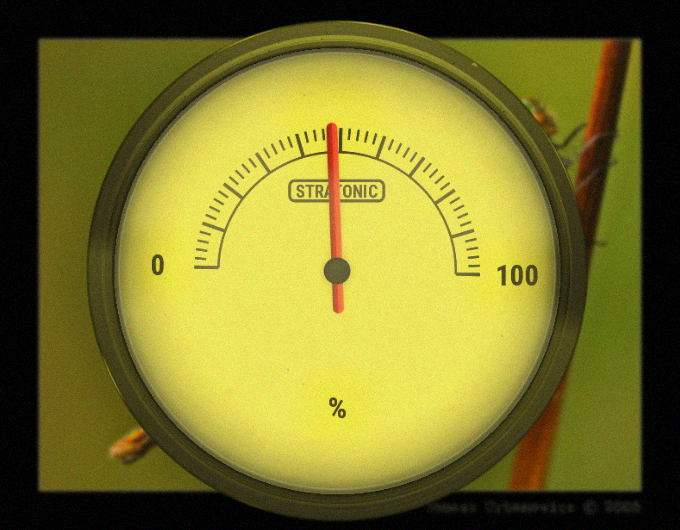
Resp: 48 %
